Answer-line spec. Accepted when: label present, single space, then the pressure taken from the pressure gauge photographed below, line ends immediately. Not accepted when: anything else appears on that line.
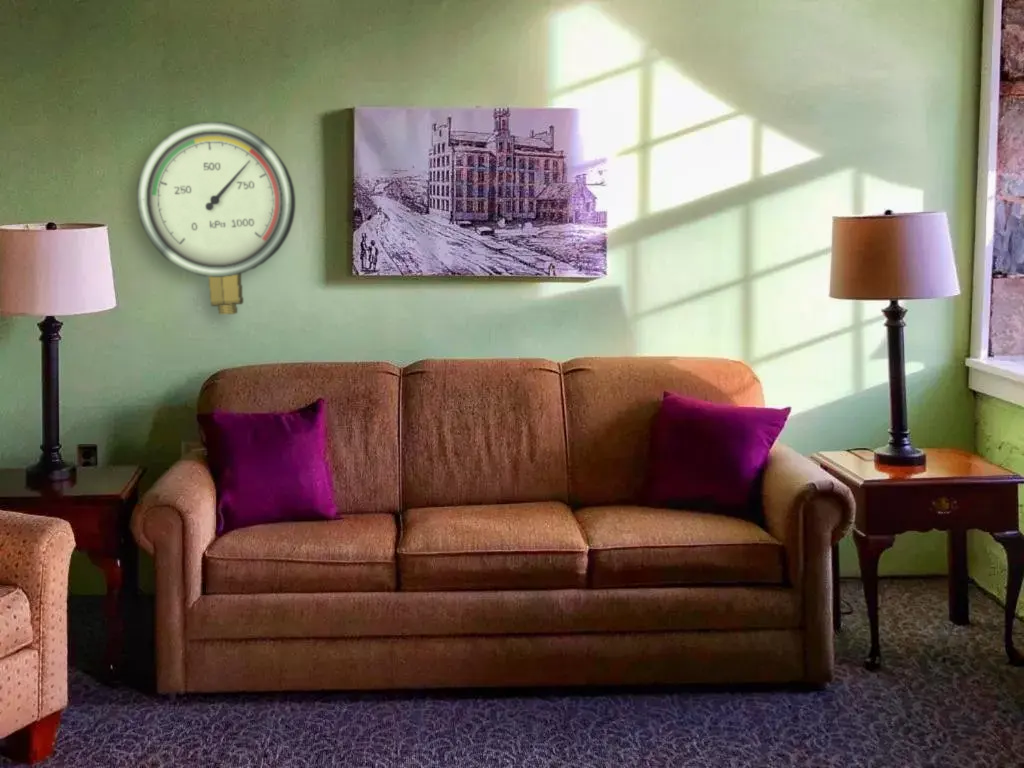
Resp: 675 kPa
